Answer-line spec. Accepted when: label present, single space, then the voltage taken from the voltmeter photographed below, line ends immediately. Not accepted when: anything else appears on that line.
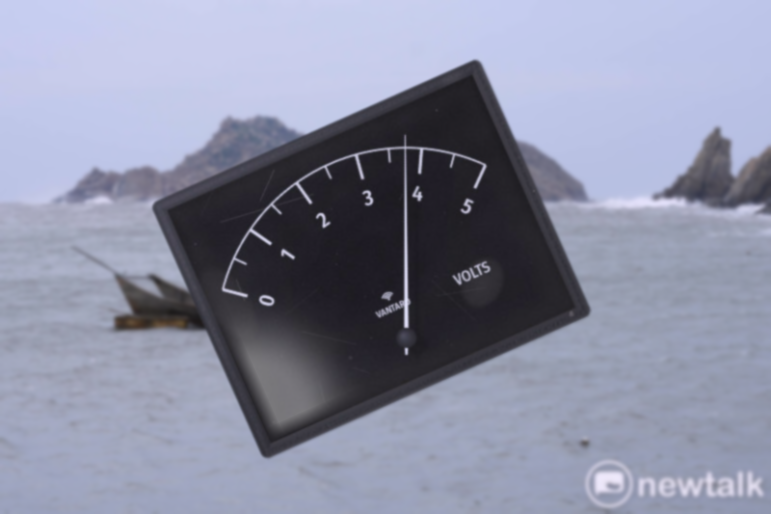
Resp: 3.75 V
